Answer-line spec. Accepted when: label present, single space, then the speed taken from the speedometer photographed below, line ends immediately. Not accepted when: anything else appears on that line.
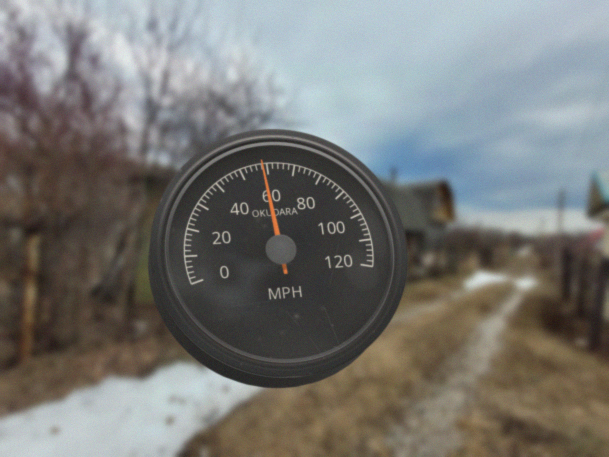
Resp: 58 mph
